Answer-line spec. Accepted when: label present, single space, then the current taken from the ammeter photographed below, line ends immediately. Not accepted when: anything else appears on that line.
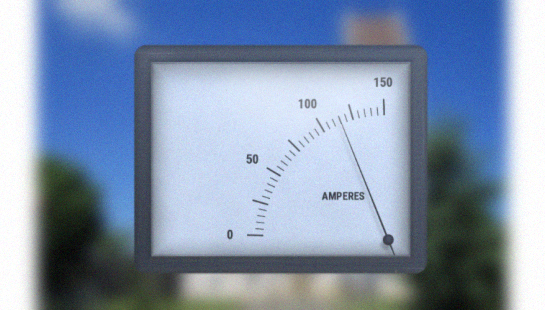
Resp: 115 A
